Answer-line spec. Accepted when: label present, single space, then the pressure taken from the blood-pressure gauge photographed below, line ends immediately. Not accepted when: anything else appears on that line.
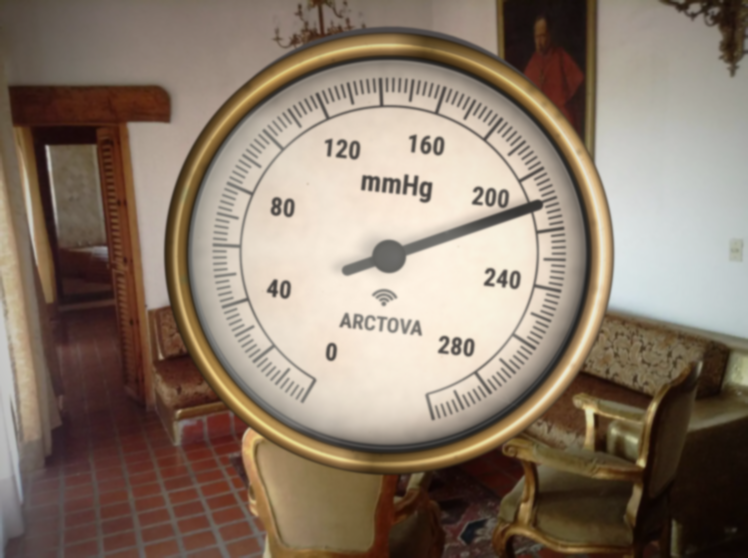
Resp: 210 mmHg
